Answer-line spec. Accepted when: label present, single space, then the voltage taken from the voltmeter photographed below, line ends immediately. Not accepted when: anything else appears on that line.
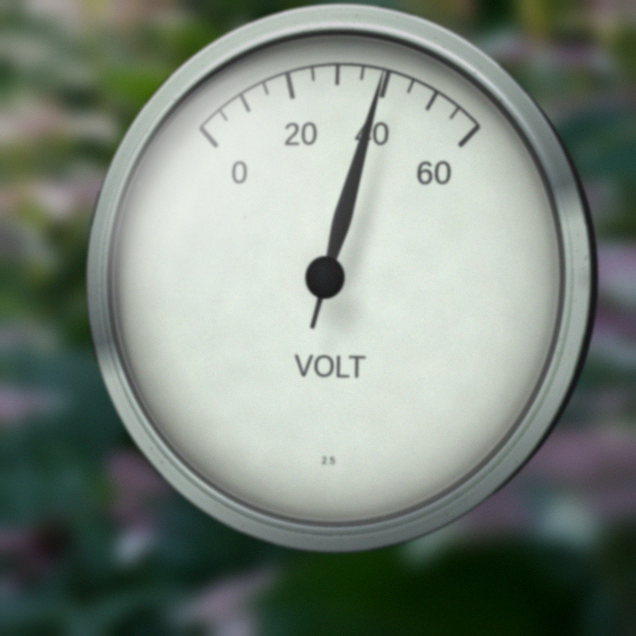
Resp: 40 V
